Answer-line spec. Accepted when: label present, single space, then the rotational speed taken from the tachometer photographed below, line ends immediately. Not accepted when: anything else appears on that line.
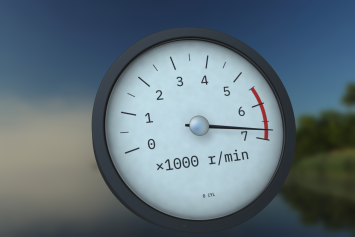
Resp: 6750 rpm
